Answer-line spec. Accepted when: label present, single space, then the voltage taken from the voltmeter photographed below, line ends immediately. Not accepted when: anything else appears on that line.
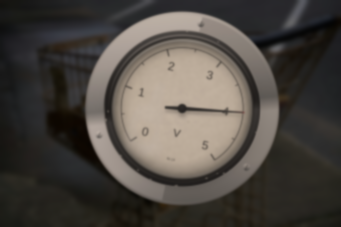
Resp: 4 V
